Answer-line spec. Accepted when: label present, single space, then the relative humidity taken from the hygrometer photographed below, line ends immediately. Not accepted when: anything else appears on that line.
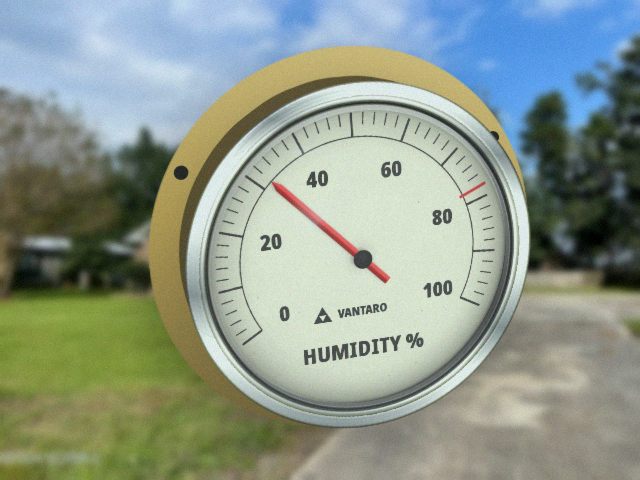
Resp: 32 %
